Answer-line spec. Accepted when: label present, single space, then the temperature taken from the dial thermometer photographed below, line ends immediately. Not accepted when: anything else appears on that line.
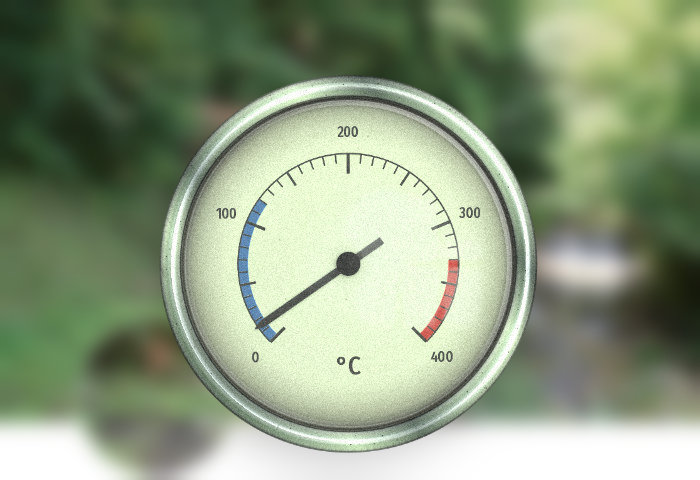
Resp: 15 °C
